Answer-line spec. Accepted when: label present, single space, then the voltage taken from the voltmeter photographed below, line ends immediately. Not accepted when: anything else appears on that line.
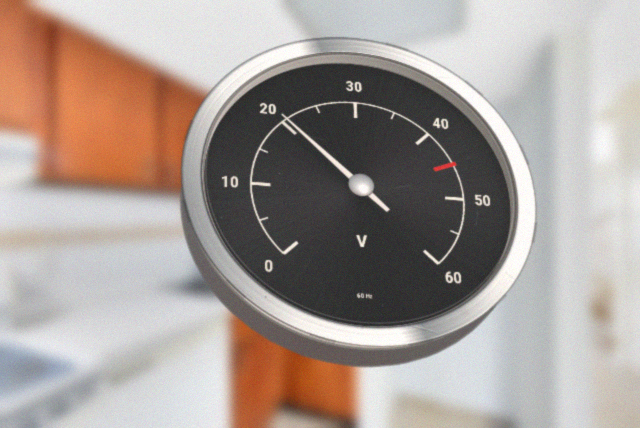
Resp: 20 V
